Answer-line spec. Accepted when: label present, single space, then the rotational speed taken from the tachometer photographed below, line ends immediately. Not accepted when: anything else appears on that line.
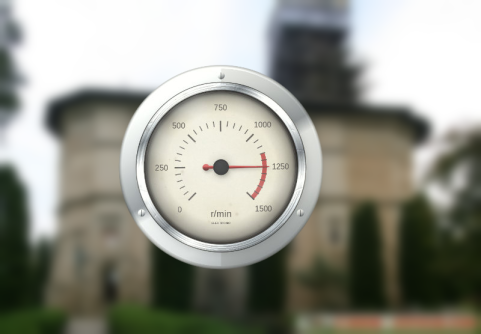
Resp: 1250 rpm
